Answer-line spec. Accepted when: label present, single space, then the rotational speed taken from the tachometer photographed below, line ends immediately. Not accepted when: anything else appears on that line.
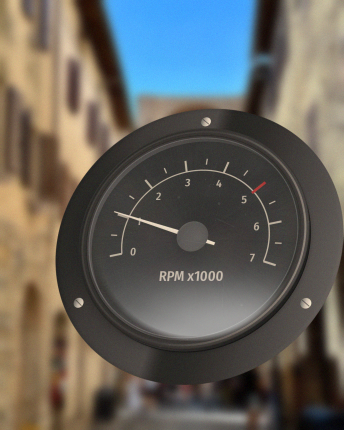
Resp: 1000 rpm
